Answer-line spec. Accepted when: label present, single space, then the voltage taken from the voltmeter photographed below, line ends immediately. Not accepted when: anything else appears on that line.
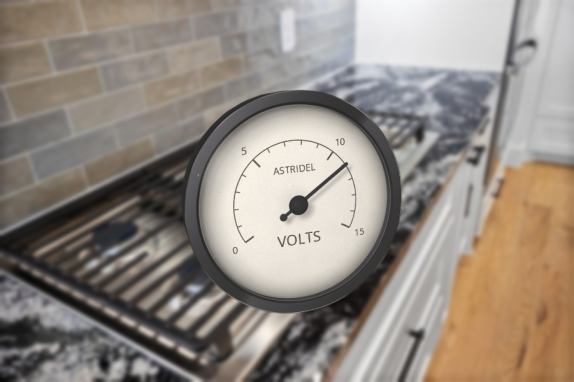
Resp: 11 V
